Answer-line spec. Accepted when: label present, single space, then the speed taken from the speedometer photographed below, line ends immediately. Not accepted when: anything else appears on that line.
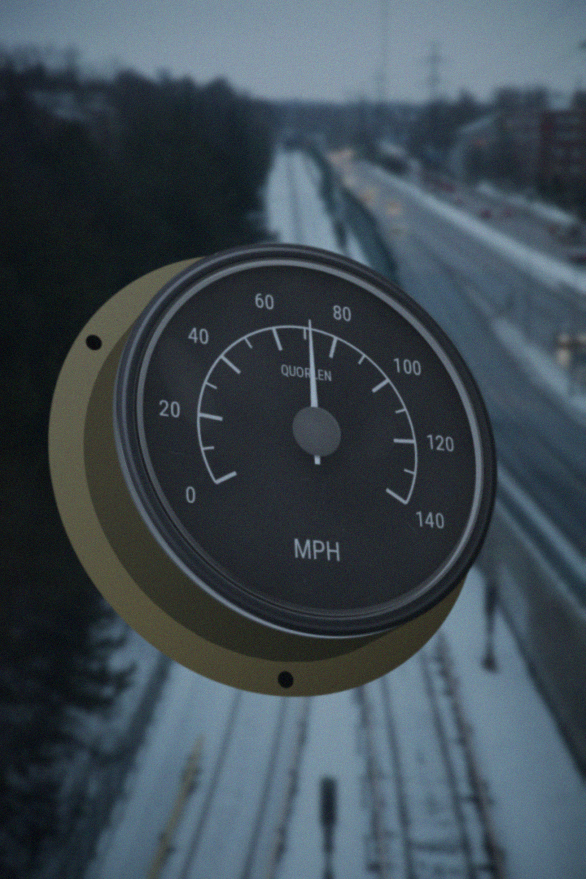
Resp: 70 mph
